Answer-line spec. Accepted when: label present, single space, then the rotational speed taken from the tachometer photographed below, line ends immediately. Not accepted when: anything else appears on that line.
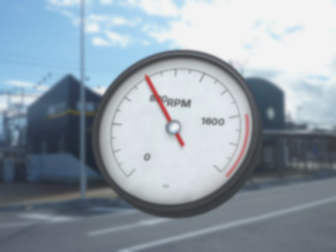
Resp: 800 rpm
